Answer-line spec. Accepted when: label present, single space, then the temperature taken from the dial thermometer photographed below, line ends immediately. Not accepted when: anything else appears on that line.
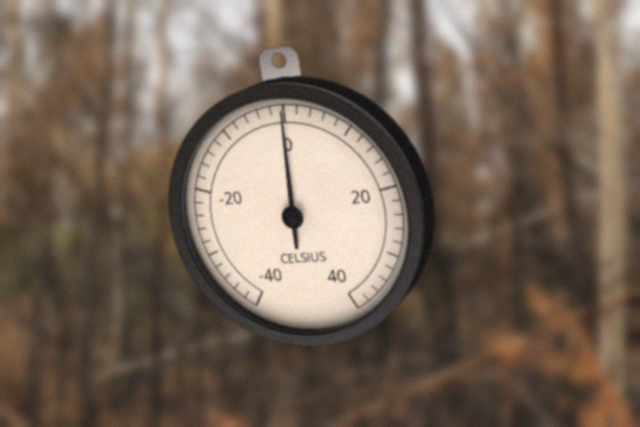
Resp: 0 °C
